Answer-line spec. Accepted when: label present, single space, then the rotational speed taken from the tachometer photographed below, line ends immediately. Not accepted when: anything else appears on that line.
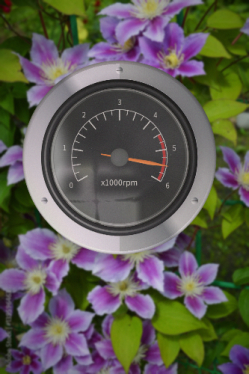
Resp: 5500 rpm
